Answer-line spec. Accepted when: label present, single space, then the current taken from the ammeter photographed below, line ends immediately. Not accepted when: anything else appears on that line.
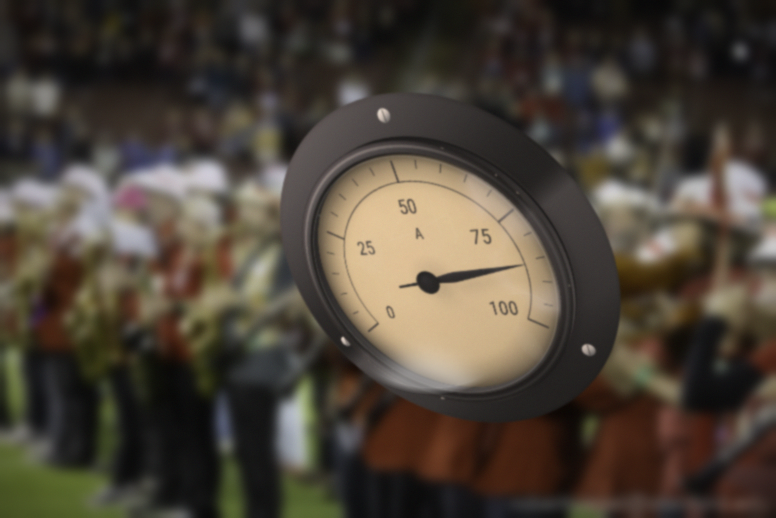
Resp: 85 A
